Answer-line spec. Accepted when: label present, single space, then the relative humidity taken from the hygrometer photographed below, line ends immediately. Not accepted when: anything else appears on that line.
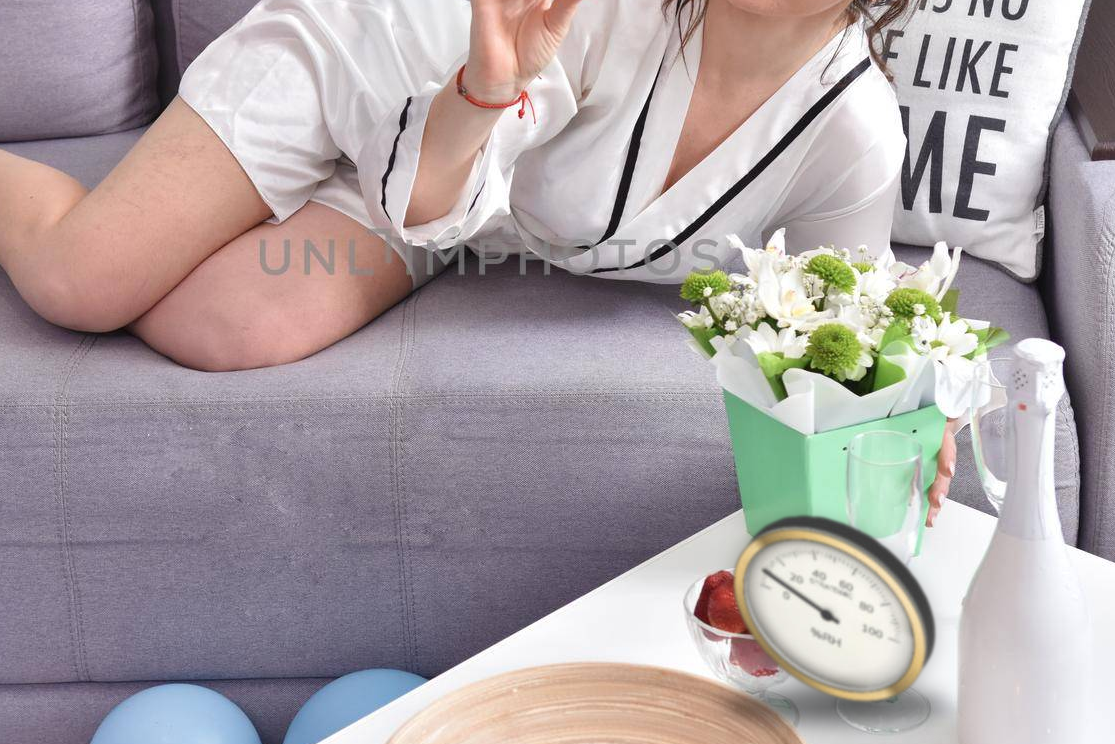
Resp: 10 %
